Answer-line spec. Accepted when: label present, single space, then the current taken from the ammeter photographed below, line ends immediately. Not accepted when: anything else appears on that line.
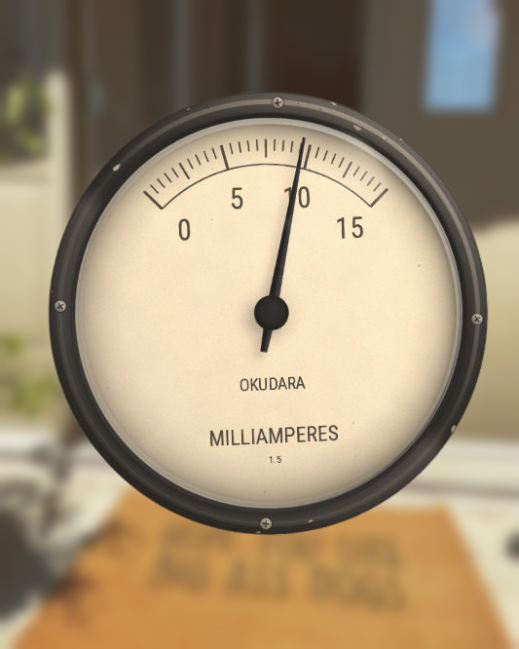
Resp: 9.5 mA
